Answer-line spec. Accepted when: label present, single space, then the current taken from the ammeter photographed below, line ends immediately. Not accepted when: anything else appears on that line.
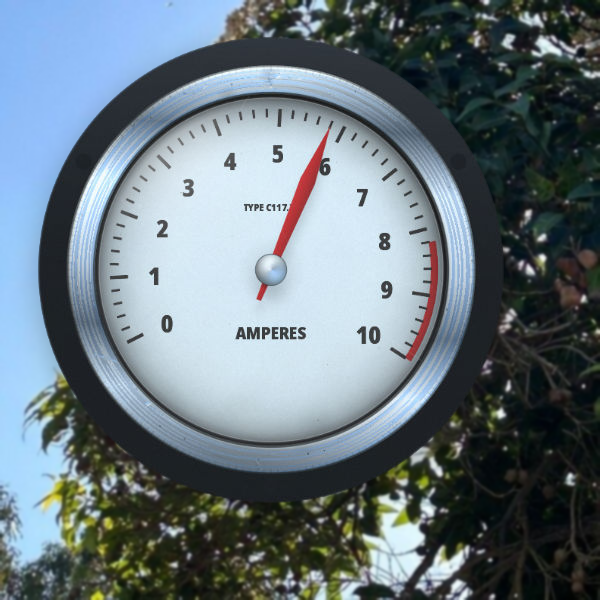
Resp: 5.8 A
